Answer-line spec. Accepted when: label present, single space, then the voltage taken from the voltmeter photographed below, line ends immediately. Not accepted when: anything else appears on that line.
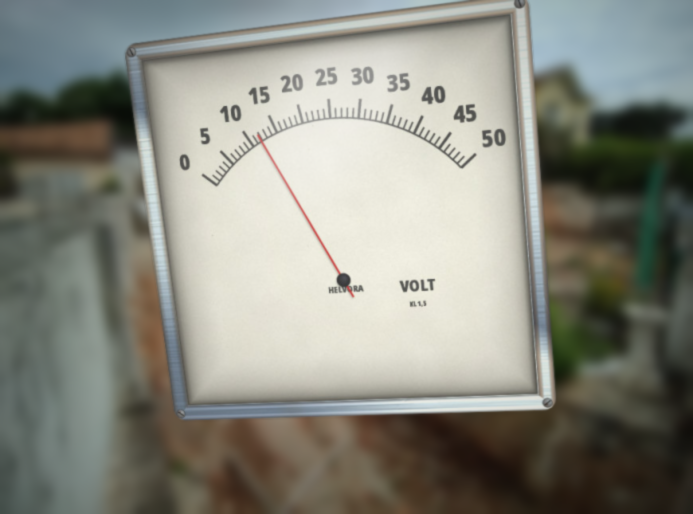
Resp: 12 V
